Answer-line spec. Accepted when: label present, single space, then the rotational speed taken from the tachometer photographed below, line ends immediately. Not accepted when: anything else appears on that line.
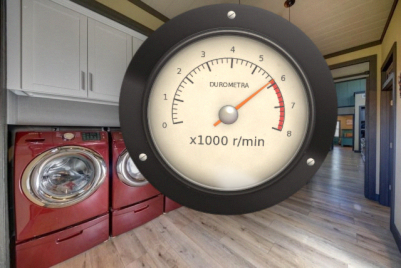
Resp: 5800 rpm
